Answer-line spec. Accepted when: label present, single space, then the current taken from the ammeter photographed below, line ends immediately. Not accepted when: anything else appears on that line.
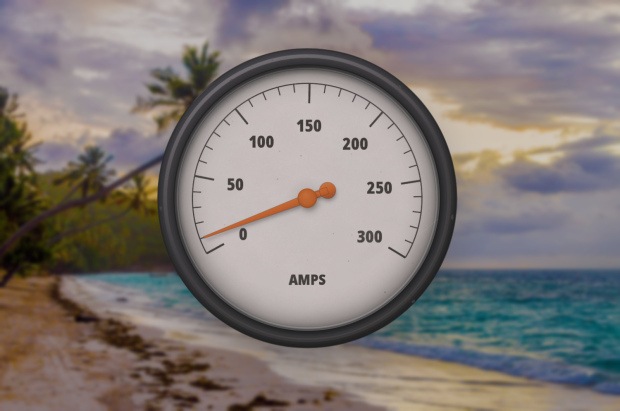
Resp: 10 A
